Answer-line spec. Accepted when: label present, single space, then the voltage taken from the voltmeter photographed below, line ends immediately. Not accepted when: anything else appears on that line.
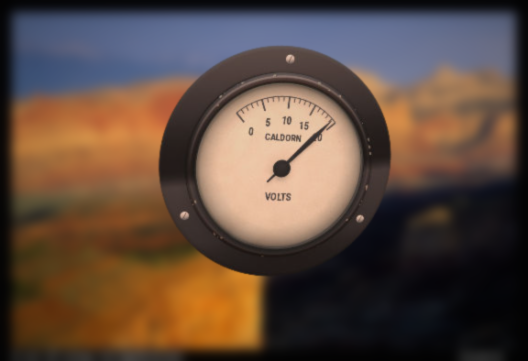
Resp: 19 V
